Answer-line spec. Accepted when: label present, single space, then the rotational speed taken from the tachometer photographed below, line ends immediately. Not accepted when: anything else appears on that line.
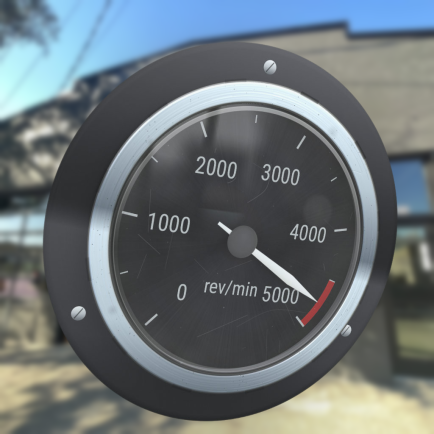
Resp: 4750 rpm
